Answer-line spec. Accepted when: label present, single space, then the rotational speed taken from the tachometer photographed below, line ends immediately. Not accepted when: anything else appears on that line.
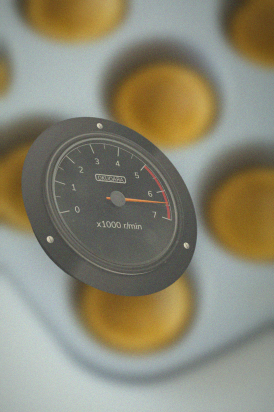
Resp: 6500 rpm
